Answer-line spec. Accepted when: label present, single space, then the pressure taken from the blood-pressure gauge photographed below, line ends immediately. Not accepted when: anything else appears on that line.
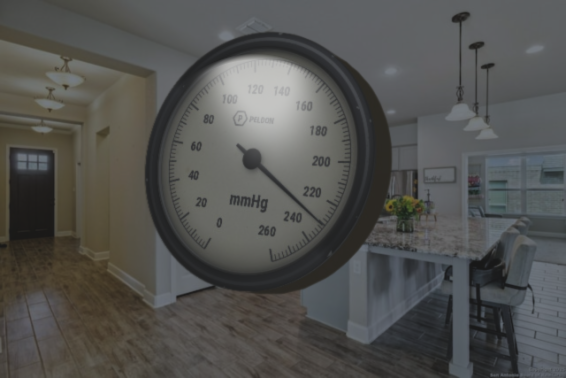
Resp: 230 mmHg
